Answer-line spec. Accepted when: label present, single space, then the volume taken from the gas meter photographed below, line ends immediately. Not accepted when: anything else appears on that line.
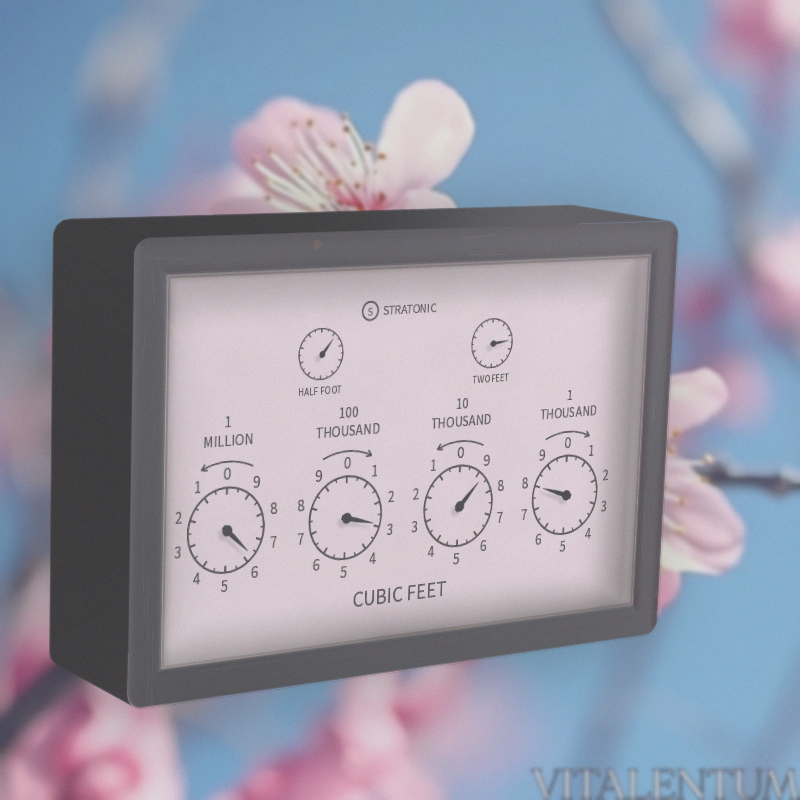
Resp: 628800 ft³
